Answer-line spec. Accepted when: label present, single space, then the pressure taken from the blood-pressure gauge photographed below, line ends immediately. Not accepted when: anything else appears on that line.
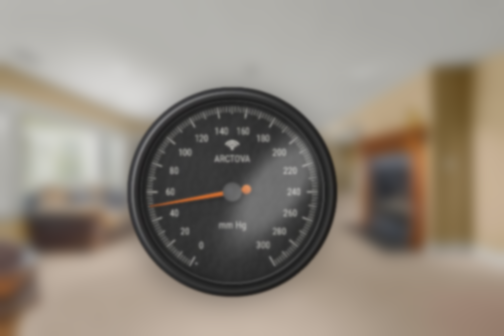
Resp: 50 mmHg
